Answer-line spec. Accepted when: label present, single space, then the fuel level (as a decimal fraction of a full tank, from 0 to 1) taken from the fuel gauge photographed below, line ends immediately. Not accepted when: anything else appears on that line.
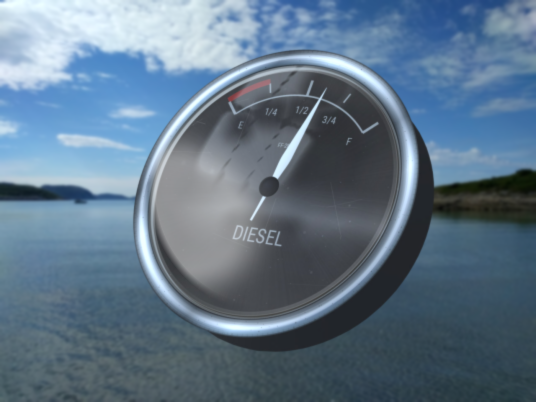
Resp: 0.625
